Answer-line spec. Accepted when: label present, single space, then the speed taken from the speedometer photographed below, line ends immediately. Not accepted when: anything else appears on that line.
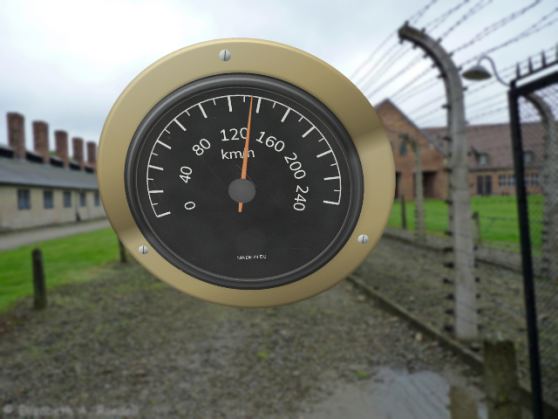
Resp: 135 km/h
